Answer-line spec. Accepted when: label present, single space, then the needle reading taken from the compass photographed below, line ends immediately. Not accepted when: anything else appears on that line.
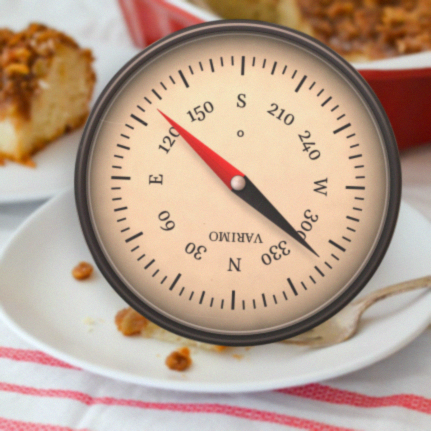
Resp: 130 °
